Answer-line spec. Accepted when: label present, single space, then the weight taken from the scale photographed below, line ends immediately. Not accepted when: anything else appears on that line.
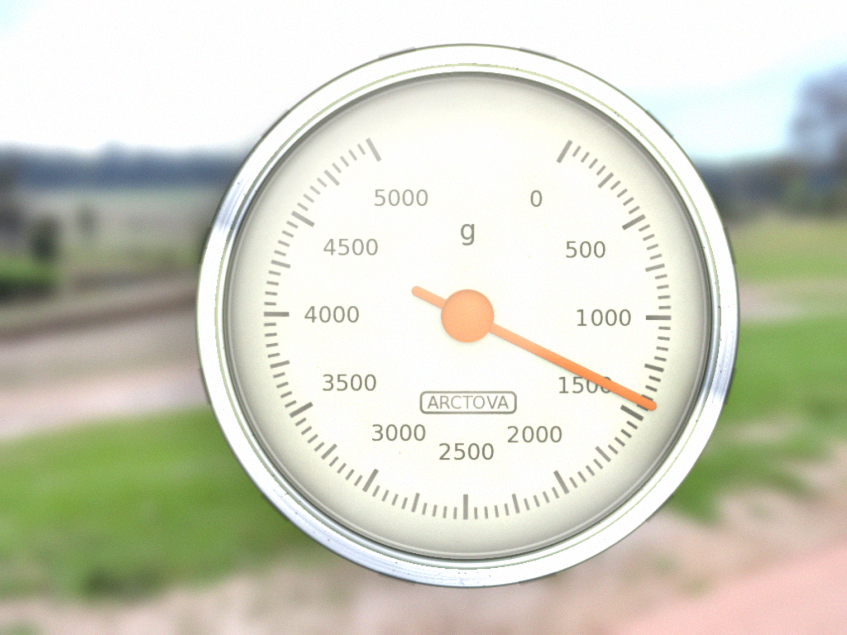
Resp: 1425 g
